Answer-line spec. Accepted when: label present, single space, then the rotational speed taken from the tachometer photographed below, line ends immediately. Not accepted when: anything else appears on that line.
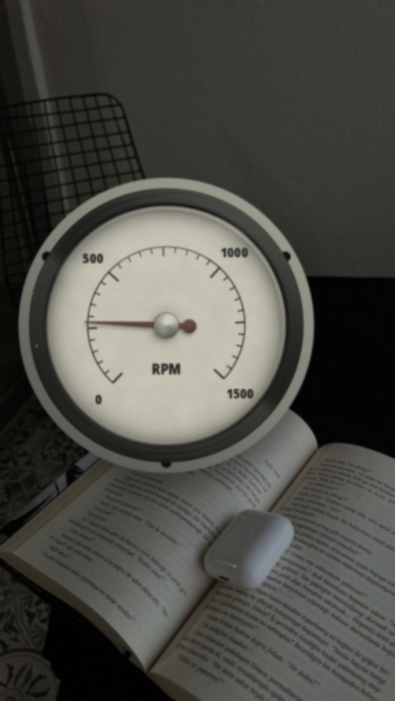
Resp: 275 rpm
